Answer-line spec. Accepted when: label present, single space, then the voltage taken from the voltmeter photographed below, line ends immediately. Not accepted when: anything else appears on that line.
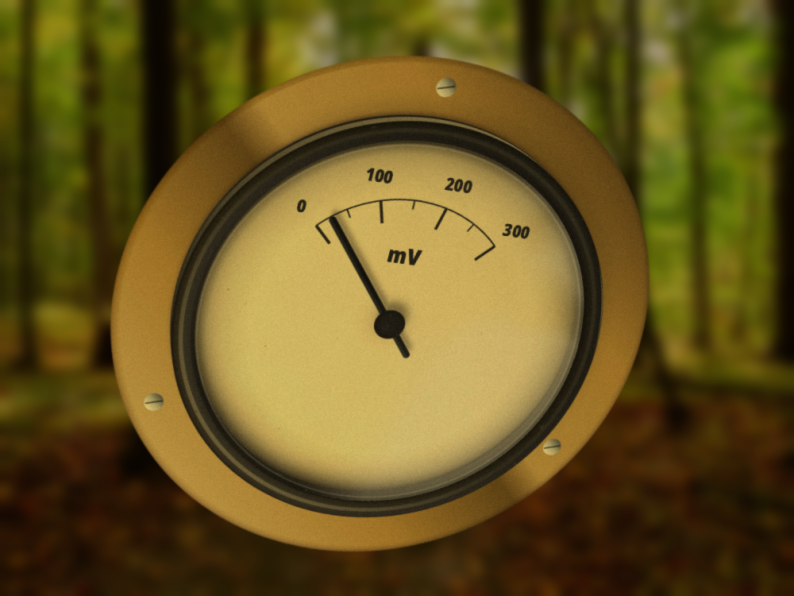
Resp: 25 mV
